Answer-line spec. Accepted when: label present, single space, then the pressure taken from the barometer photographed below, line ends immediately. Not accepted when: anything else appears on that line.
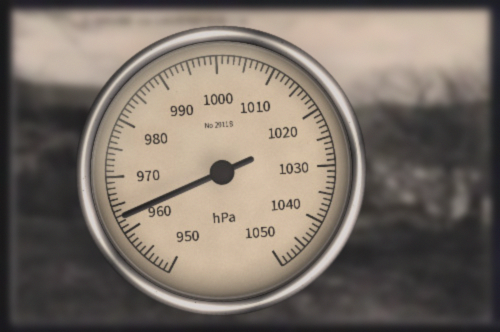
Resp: 963 hPa
